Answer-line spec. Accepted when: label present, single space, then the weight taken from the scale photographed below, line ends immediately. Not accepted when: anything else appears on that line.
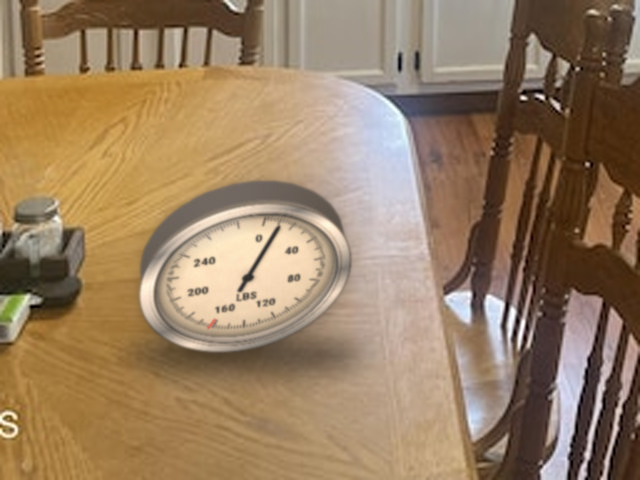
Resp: 10 lb
